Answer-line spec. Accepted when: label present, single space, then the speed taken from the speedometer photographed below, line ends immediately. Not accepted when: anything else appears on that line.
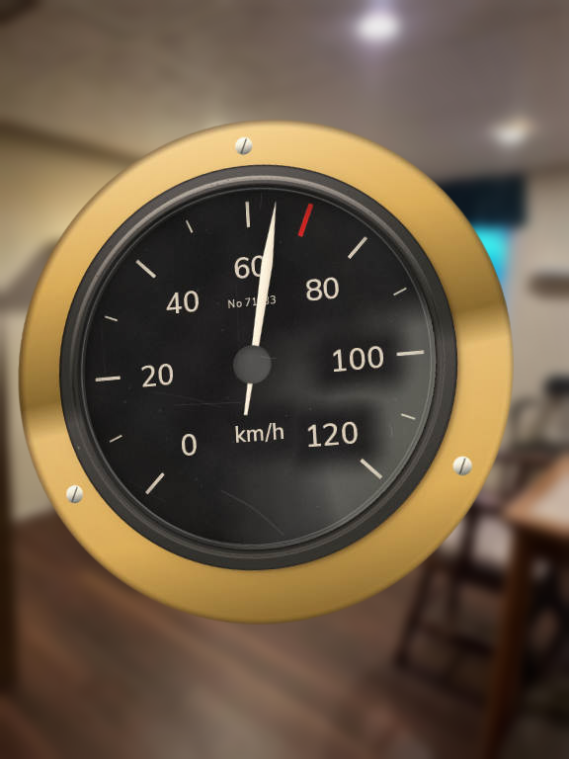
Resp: 65 km/h
